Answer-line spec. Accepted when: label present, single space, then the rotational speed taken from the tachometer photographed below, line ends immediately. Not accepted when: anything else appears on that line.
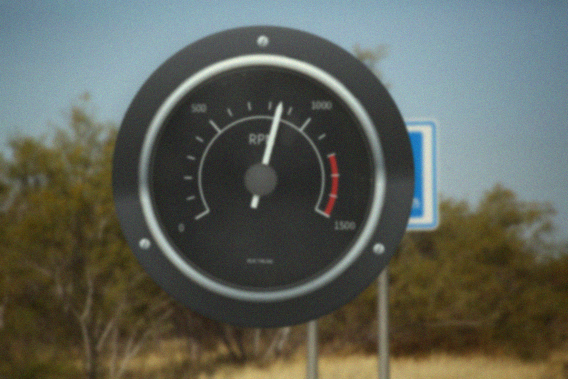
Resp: 850 rpm
